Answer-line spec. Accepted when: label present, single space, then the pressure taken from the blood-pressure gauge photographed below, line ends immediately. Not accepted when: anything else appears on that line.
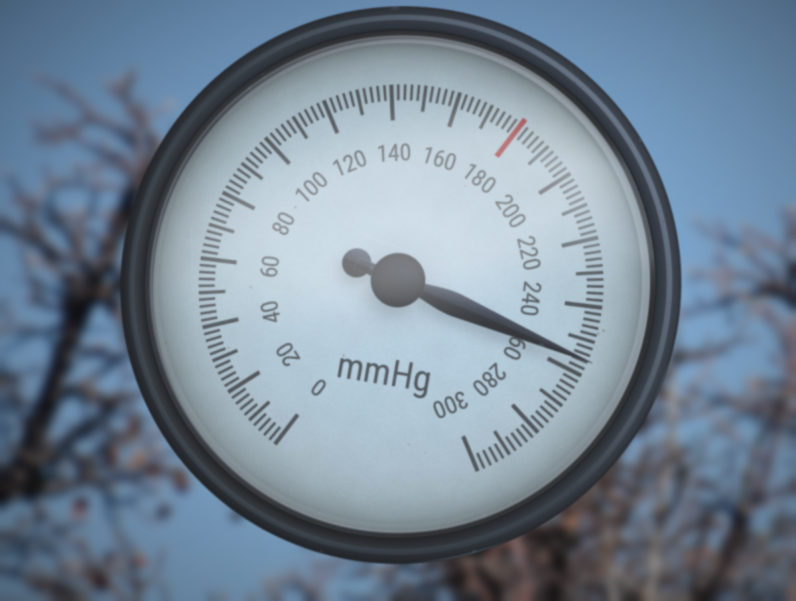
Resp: 256 mmHg
